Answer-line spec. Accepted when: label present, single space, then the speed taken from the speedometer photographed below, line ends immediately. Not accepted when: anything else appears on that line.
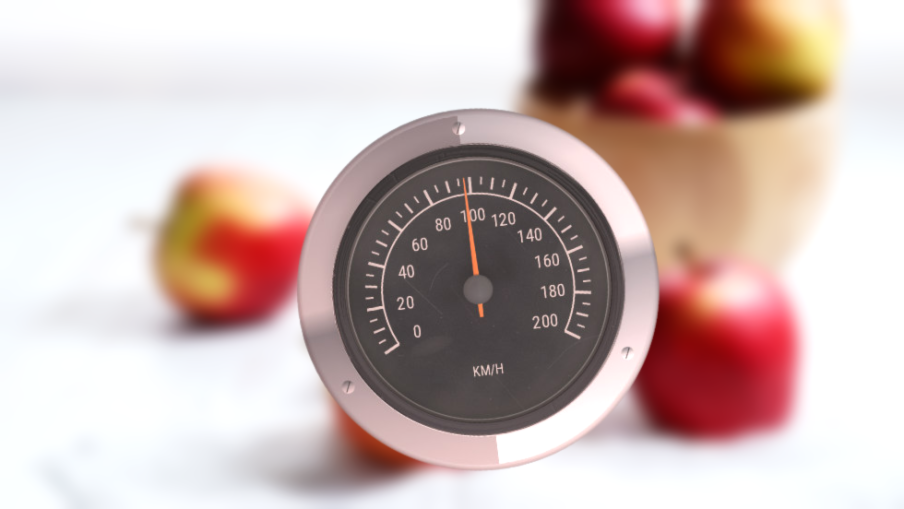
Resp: 97.5 km/h
